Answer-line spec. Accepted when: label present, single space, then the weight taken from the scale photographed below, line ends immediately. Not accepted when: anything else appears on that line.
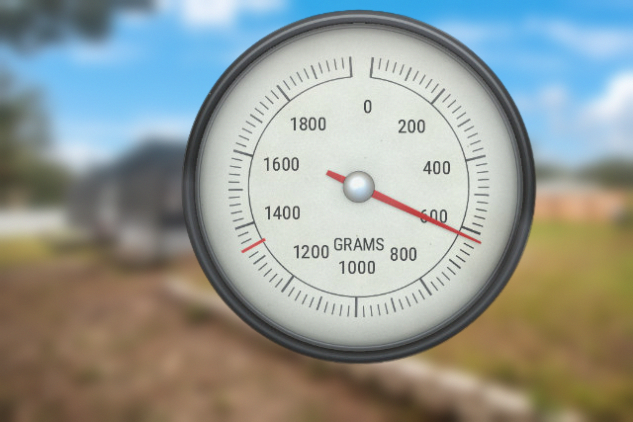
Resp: 620 g
